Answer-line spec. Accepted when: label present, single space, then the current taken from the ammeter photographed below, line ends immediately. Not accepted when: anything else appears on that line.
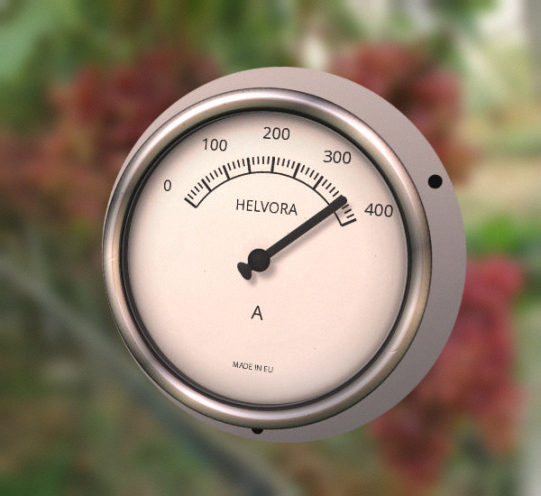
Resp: 360 A
